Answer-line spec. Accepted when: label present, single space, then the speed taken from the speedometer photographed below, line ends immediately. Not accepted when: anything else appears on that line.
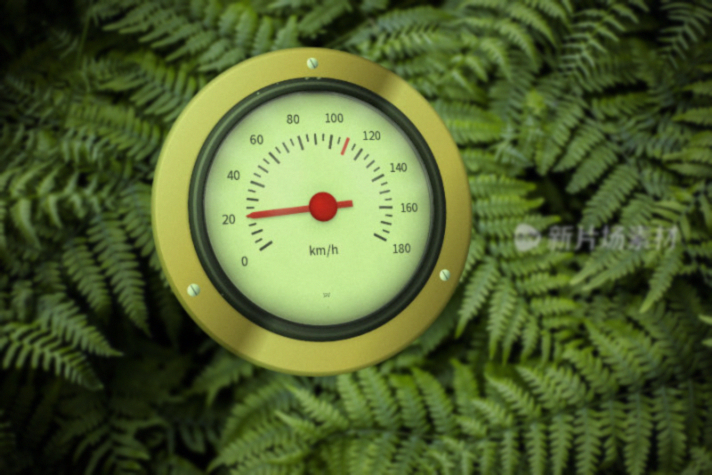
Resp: 20 km/h
